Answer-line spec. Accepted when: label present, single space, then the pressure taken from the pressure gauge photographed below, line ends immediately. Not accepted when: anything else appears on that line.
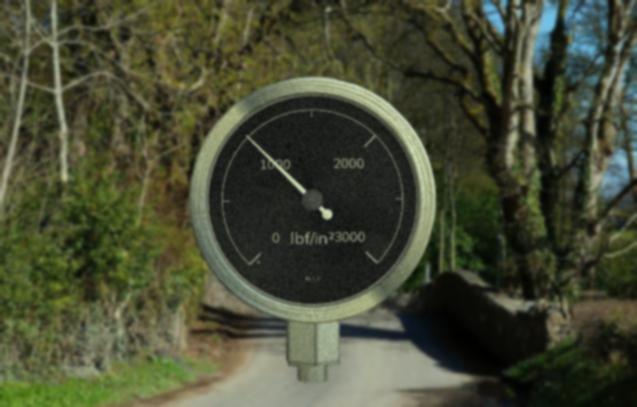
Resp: 1000 psi
